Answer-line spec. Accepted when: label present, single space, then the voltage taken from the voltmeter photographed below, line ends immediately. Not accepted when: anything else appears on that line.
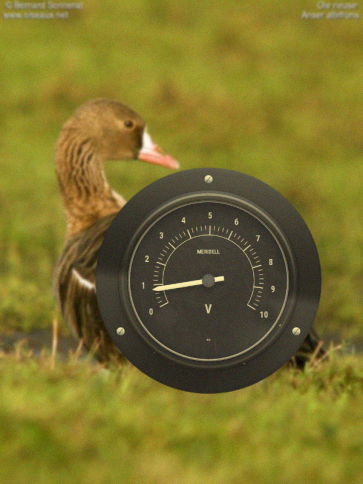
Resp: 0.8 V
